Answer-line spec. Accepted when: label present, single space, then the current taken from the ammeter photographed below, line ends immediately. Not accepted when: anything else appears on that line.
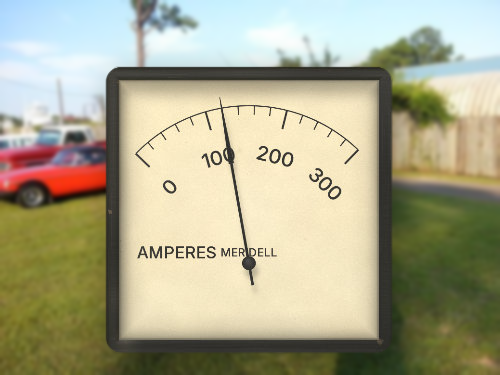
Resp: 120 A
